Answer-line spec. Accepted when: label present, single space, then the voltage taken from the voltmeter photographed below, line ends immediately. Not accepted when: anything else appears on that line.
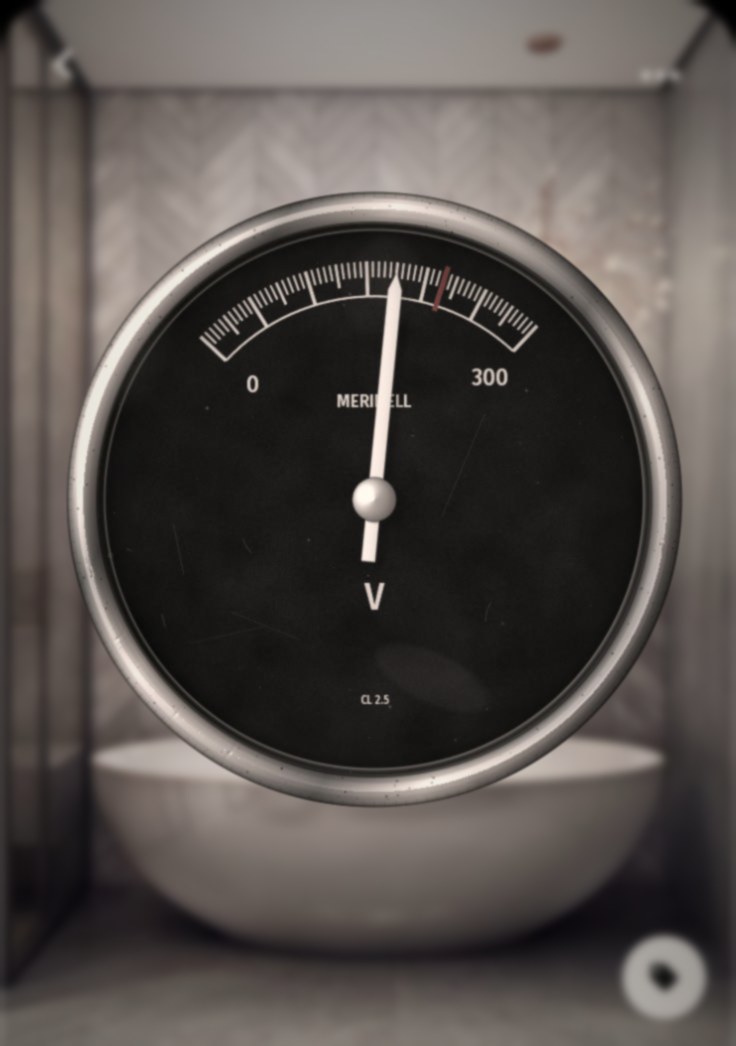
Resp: 175 V
